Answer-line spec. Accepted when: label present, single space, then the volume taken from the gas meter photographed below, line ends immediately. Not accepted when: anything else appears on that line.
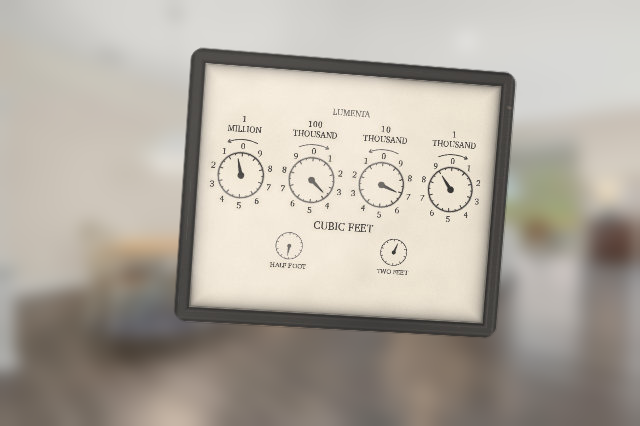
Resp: 36900 ft³
